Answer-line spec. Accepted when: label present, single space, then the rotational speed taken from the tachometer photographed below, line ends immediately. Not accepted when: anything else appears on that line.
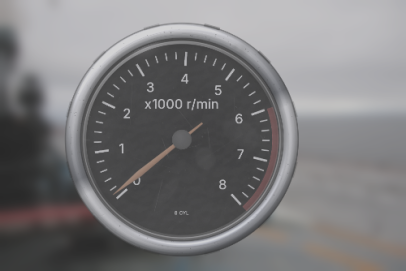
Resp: 100 rpm
